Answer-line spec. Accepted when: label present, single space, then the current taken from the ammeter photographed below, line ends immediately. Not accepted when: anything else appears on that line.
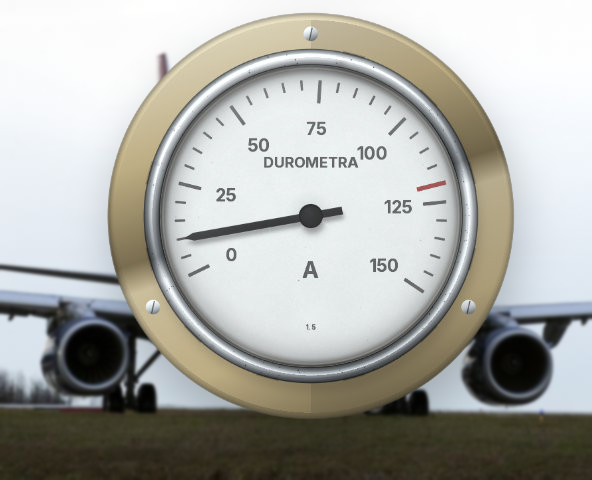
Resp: 10 A
